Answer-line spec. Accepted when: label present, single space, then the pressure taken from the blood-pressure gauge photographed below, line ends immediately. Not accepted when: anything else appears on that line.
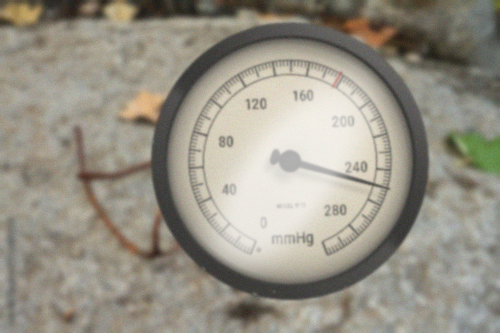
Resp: 250 mmHg
